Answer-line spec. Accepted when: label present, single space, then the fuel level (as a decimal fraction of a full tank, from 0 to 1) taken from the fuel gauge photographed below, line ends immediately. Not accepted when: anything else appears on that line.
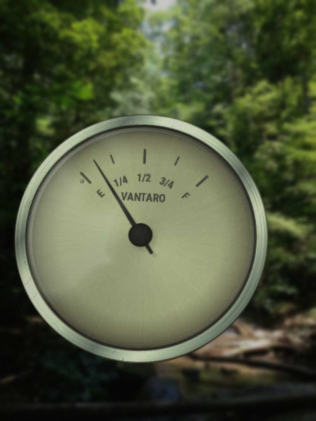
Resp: 0.125
